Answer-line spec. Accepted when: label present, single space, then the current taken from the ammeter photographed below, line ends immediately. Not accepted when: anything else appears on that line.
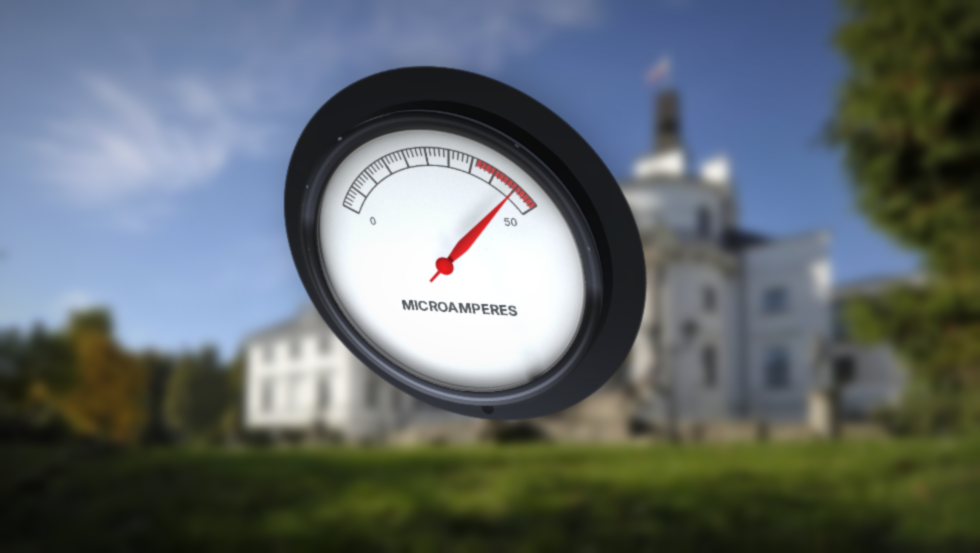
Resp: 45 µA
